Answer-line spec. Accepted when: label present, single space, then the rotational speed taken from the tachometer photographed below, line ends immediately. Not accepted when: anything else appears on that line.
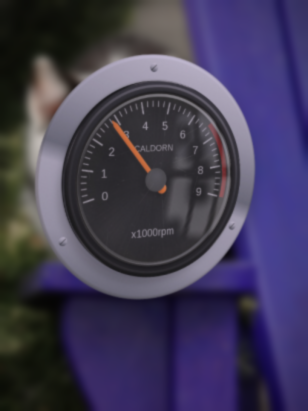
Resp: 2800 rpm
